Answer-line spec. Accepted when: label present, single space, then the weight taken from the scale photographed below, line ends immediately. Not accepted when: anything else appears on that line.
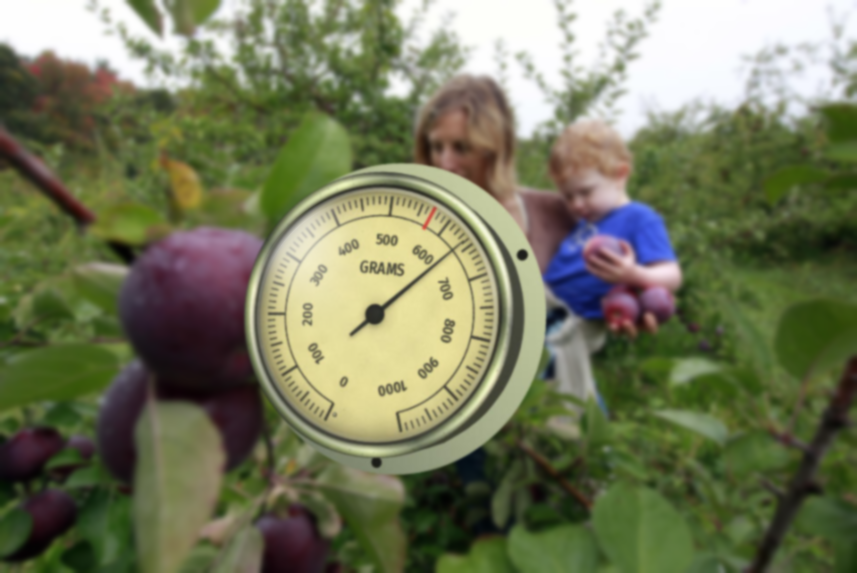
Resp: 640 g
